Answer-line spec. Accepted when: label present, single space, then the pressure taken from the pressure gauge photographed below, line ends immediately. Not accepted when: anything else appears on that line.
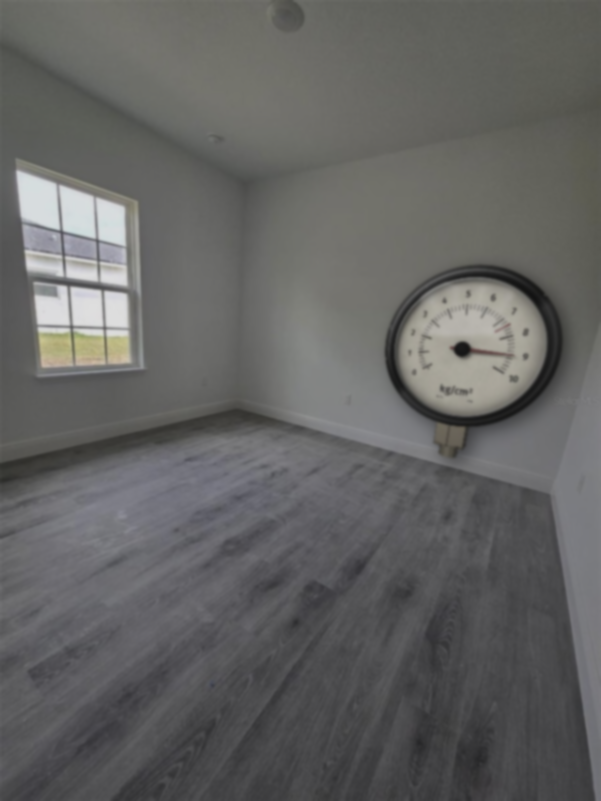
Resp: 9 kg/cm²
